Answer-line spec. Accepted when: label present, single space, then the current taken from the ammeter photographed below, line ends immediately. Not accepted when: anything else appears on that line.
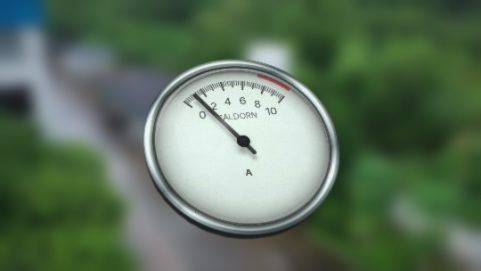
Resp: 1 A
